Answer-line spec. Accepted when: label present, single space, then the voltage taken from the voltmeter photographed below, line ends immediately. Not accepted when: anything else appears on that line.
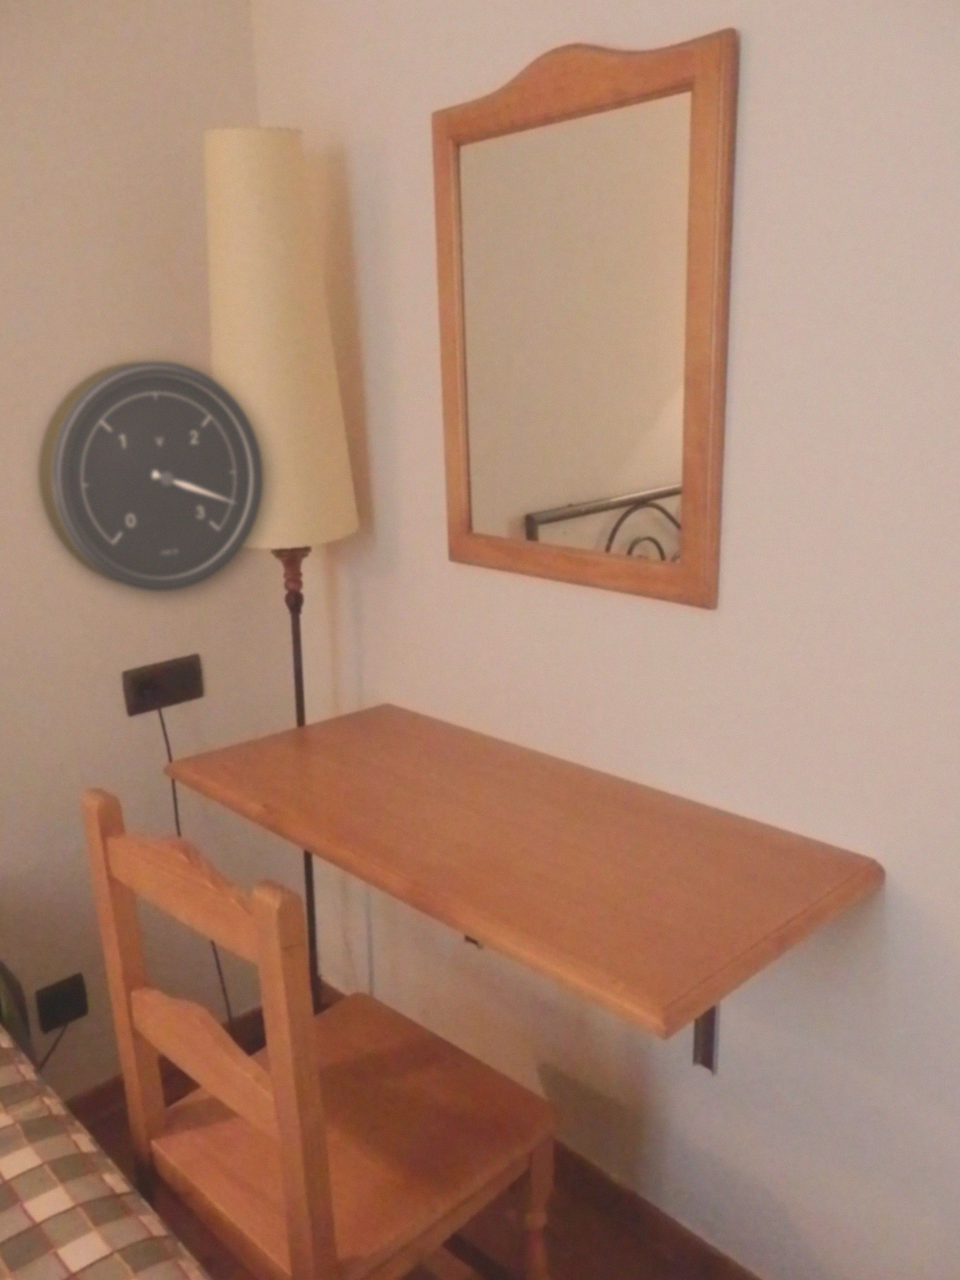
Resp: 2.75 V
